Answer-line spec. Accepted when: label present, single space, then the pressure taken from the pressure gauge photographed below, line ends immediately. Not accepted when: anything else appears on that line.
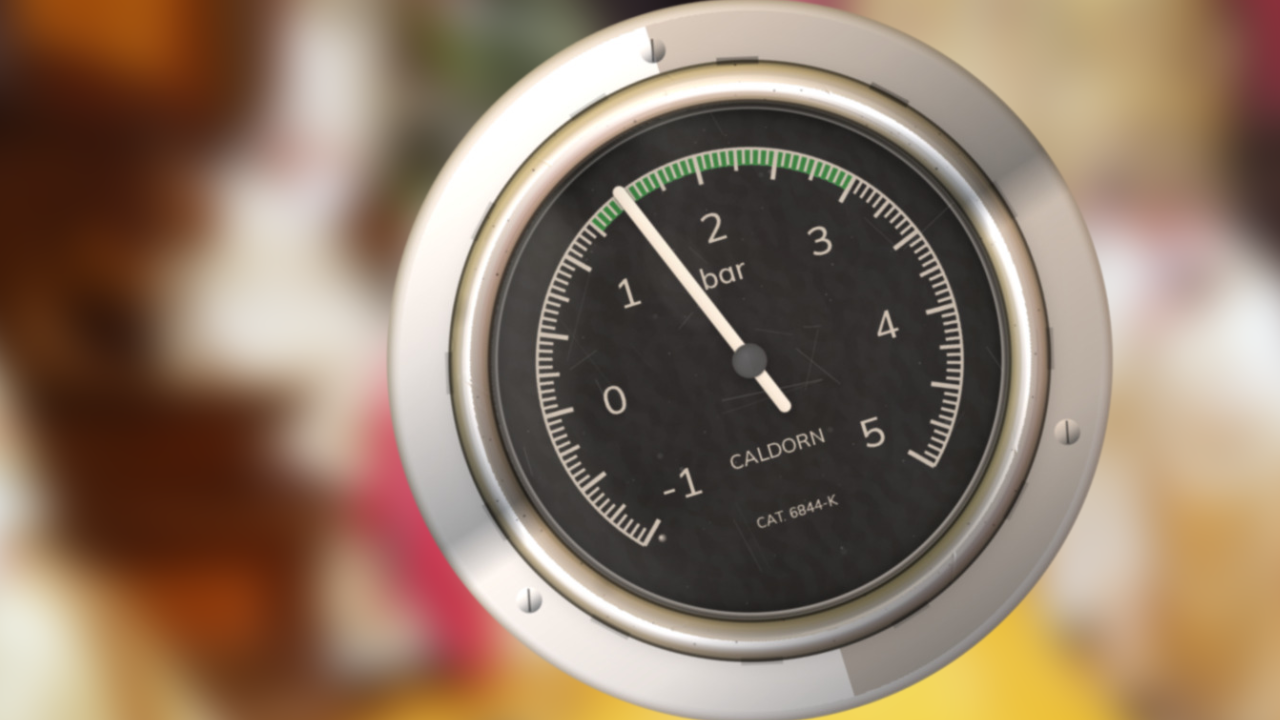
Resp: 1.5 bar
